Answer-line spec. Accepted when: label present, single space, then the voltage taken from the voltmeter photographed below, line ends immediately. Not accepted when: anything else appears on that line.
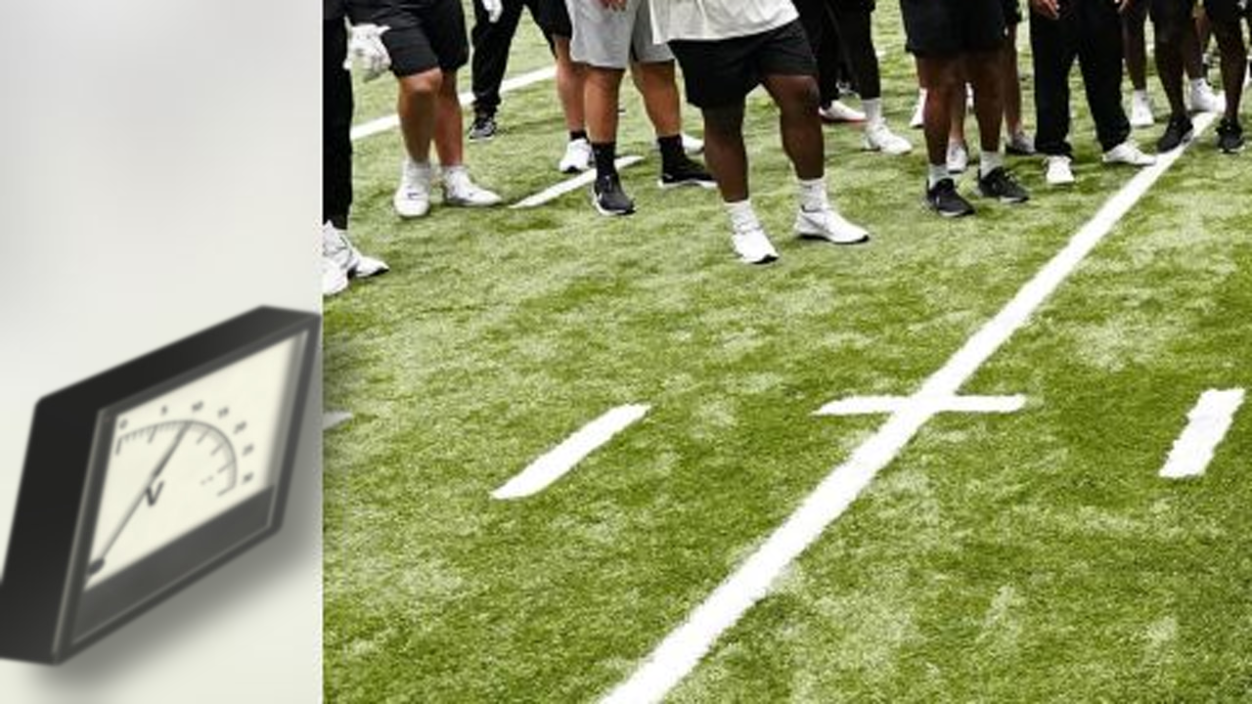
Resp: 10 V
